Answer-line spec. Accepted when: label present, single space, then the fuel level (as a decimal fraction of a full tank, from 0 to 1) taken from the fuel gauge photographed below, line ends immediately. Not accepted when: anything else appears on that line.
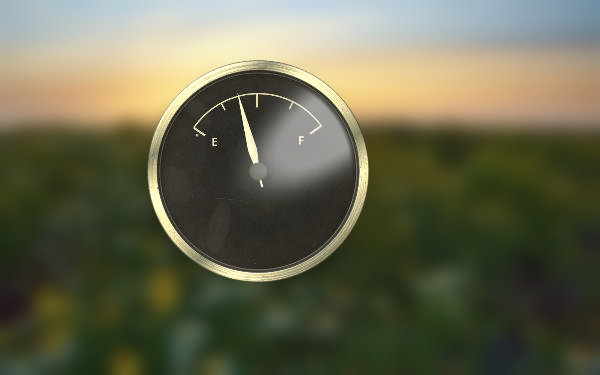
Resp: 0.375
